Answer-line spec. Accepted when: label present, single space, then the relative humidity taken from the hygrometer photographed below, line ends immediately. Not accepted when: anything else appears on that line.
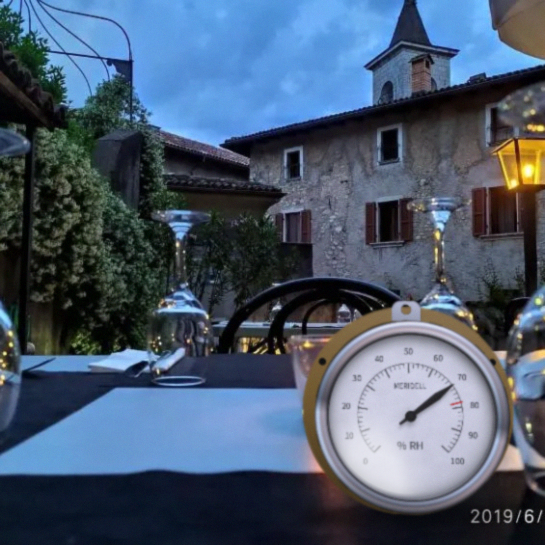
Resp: 70 %
